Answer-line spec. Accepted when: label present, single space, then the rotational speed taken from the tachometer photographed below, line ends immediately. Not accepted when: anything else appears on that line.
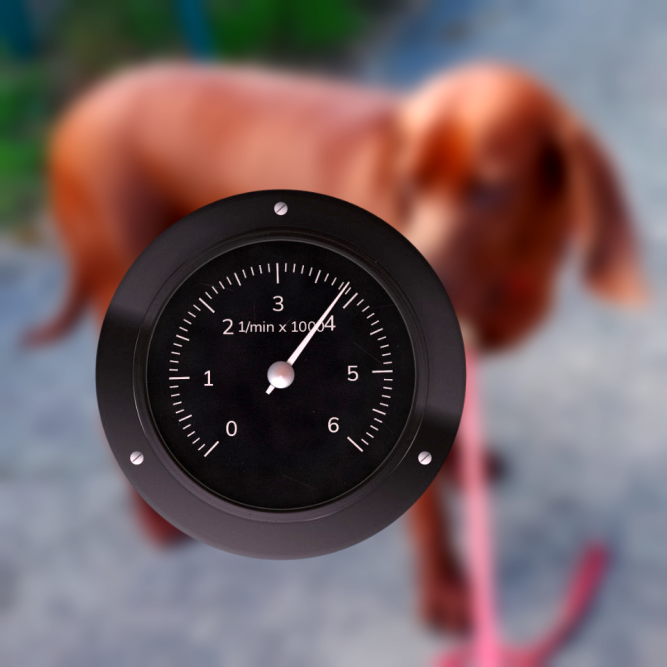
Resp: 3850 rpm
